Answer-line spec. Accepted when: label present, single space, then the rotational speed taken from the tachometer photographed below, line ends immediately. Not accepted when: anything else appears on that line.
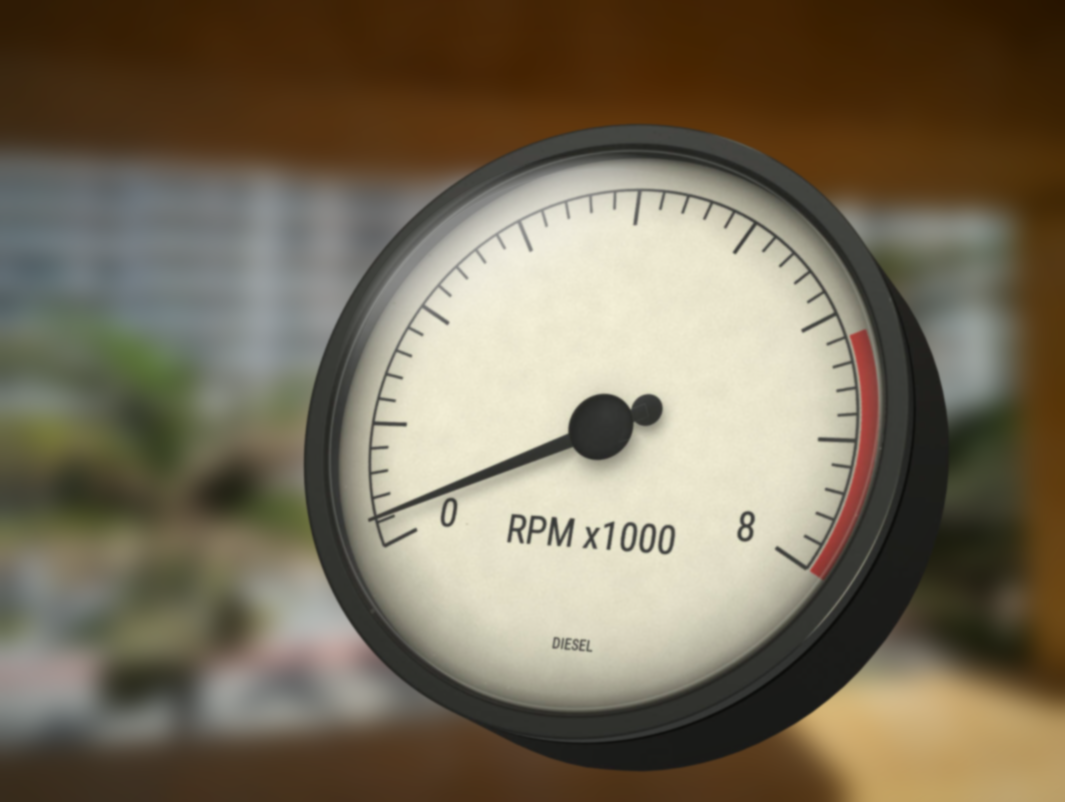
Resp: 200 rpm
